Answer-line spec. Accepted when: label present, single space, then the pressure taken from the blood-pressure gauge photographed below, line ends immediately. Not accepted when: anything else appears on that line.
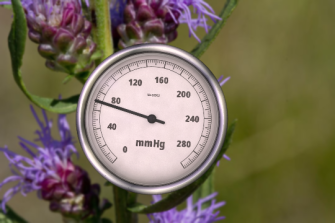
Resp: 70 mmHg
